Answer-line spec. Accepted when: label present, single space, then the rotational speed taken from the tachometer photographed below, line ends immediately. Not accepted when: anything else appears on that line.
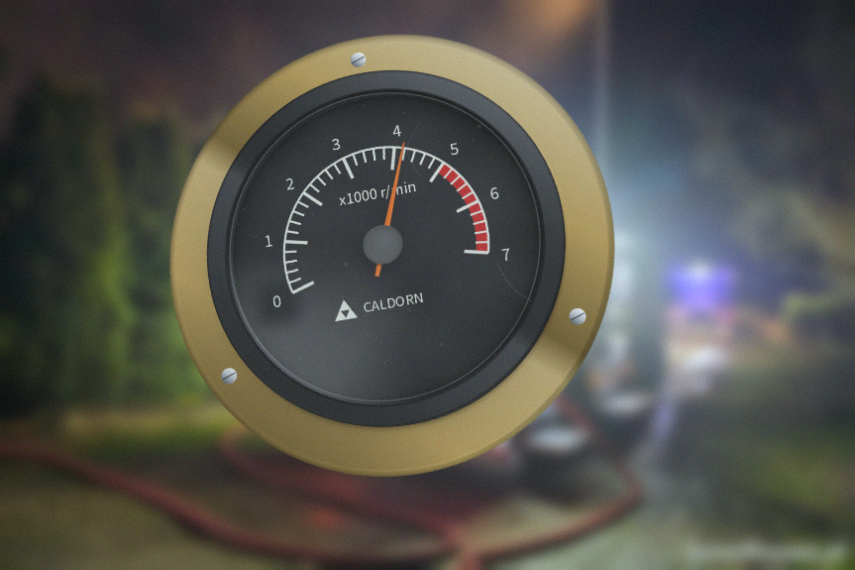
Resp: 4200 rpm
